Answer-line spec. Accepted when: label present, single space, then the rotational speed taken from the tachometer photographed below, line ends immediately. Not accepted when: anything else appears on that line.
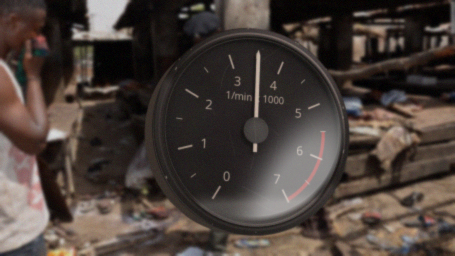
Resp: 3500 rpm
